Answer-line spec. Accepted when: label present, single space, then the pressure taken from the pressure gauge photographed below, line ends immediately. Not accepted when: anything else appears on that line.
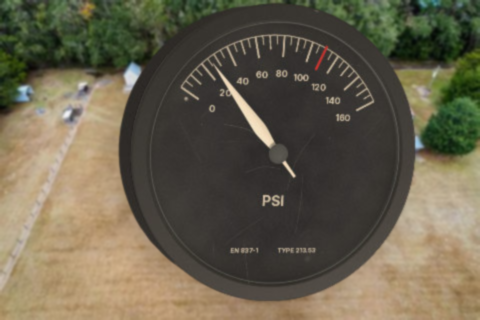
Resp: 25 psi
